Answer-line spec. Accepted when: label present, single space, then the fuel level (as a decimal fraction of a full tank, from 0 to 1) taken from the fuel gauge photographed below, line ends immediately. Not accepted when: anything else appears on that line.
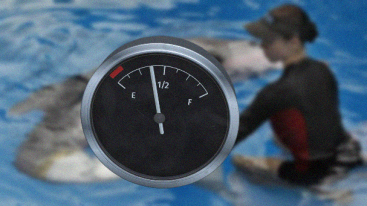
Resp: 0.375
